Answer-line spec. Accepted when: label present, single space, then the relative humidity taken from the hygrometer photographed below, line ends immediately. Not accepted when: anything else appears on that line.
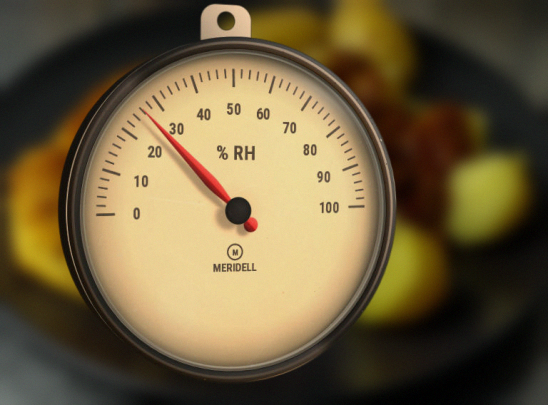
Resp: 26 %
